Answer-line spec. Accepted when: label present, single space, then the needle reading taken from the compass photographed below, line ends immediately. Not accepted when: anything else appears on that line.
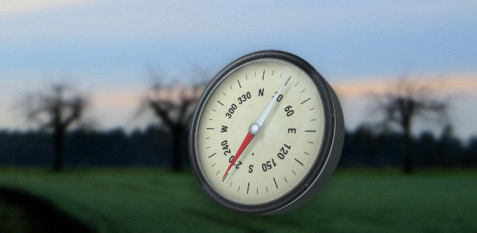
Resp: 210 °
